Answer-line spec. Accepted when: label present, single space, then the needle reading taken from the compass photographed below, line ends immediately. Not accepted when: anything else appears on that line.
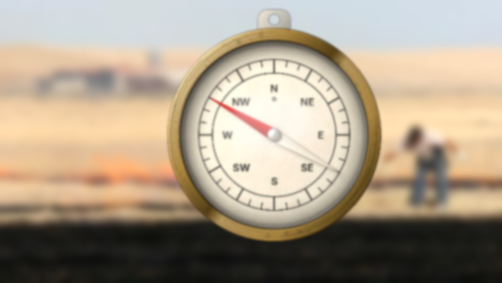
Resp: 300 °
